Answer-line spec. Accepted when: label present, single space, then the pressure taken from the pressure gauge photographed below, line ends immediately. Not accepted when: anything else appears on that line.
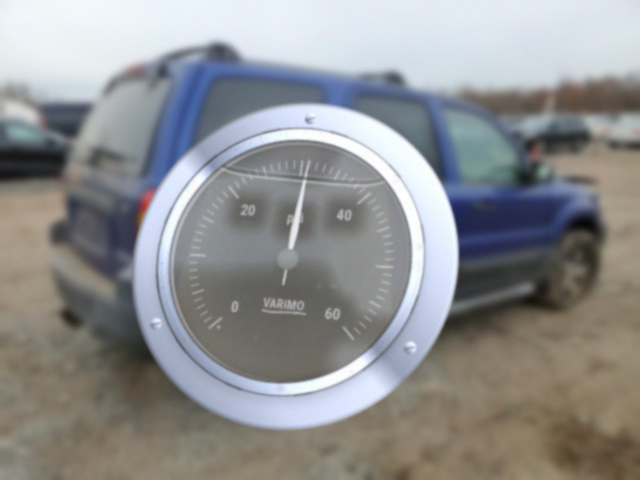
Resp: 31 psi
